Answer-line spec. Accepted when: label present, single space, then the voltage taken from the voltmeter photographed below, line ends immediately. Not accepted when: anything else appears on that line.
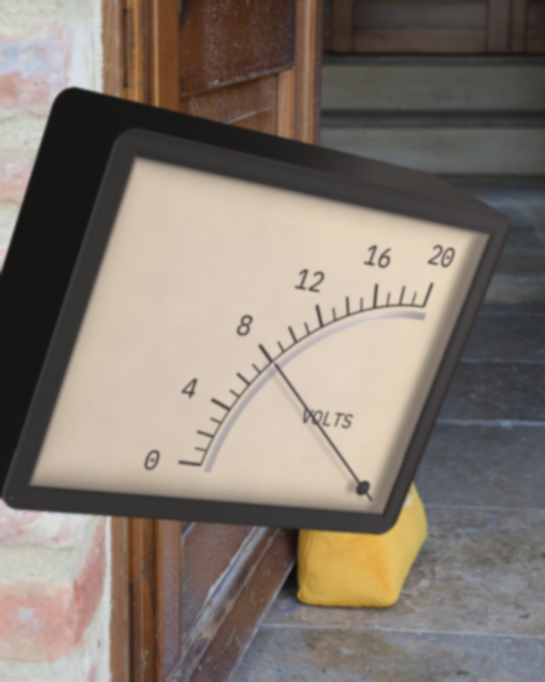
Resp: 8 V
